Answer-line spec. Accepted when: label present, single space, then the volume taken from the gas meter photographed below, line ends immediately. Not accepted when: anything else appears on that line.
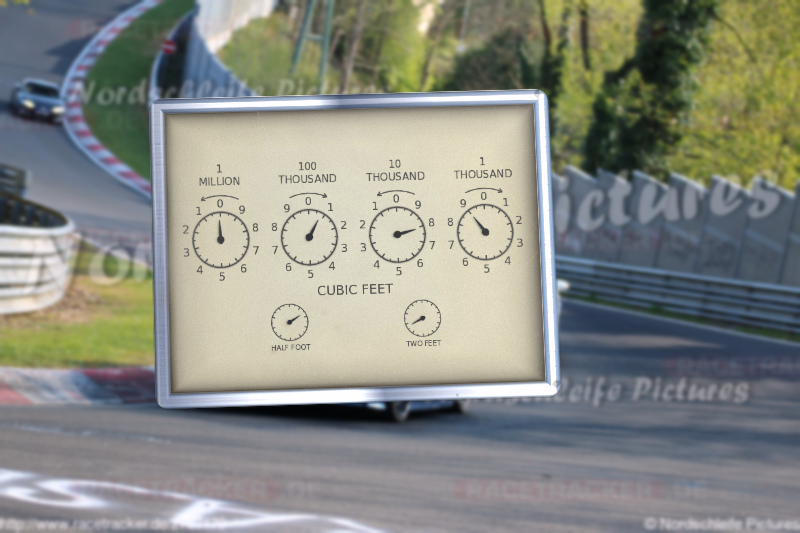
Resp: 7900 ft³
